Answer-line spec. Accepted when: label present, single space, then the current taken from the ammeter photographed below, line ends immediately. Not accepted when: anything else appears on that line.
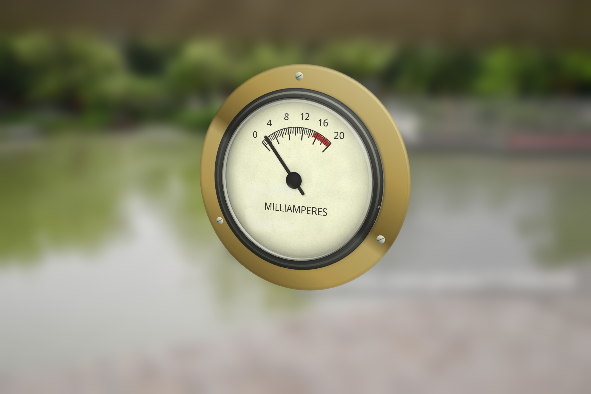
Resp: 2 mA
